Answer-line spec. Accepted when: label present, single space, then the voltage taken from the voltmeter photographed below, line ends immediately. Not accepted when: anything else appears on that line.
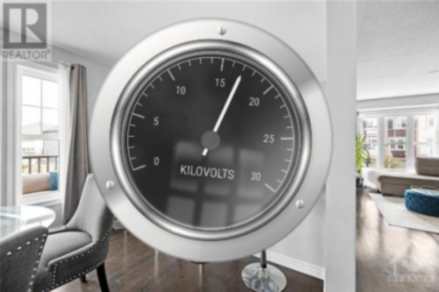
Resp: 17 kV
